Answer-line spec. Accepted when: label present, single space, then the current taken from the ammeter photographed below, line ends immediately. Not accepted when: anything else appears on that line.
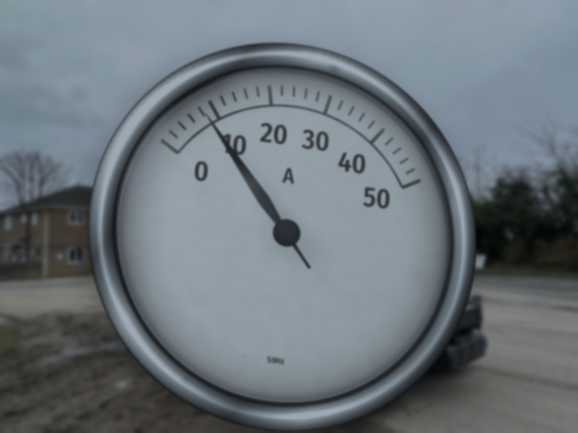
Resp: 8 A
